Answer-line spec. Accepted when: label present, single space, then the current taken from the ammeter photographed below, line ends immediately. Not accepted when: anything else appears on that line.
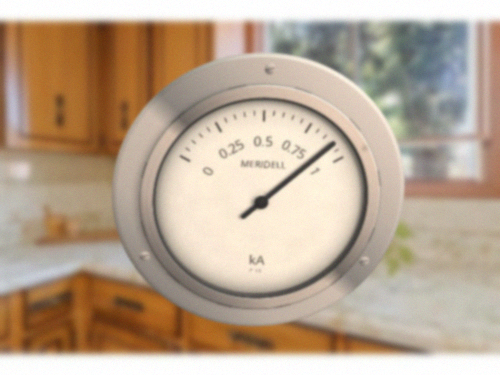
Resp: 0.9 kA
